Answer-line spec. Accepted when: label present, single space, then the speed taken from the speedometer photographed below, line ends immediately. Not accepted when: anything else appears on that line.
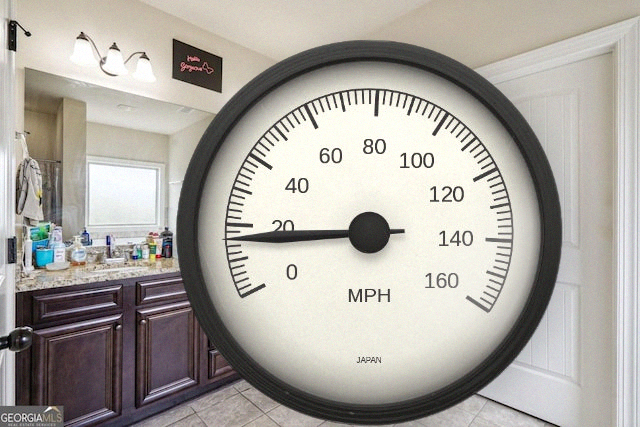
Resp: 16 mph
